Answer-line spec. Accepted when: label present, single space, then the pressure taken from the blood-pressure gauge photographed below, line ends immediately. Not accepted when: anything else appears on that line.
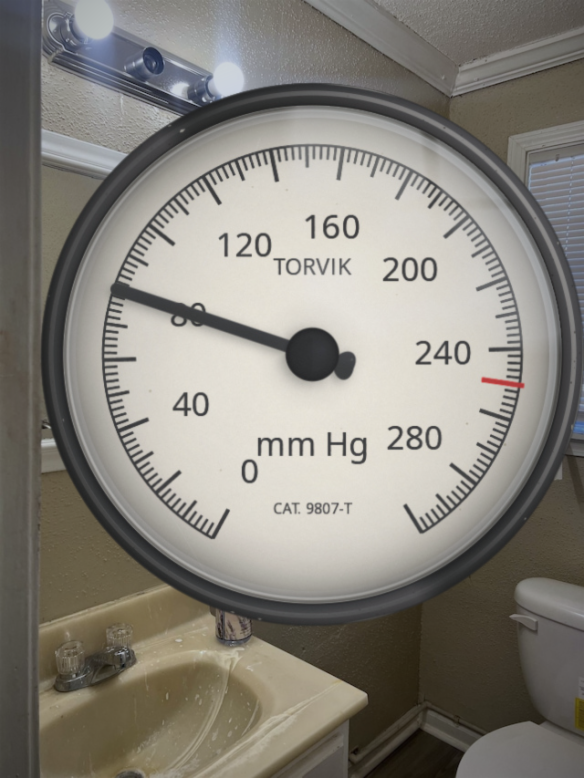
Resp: 80 mmHg
